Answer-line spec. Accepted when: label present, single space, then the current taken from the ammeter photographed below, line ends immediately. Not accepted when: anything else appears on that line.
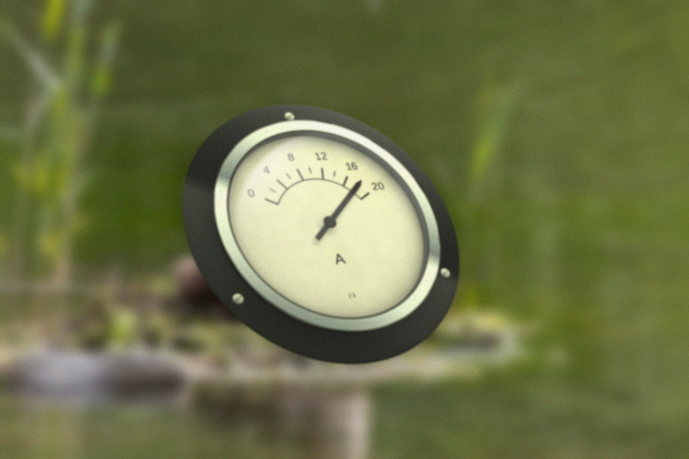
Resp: 18 A
